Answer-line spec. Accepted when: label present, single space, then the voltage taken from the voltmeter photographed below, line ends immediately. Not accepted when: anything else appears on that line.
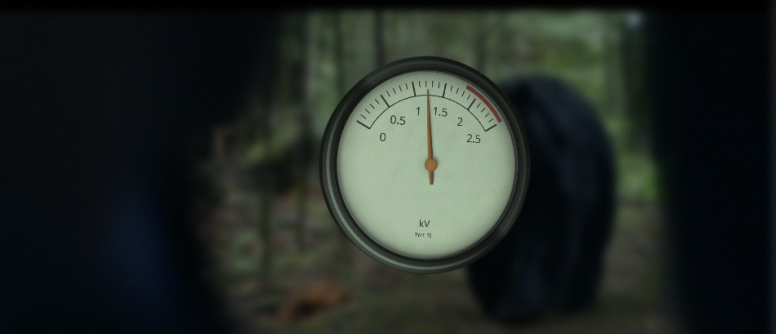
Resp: 1.2 kV
